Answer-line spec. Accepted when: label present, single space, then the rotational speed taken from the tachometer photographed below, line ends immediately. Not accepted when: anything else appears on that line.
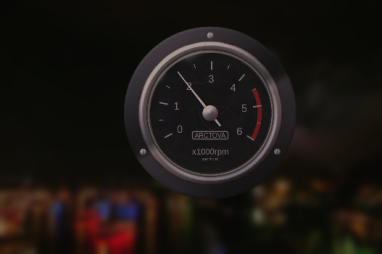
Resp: 2000 rpm
